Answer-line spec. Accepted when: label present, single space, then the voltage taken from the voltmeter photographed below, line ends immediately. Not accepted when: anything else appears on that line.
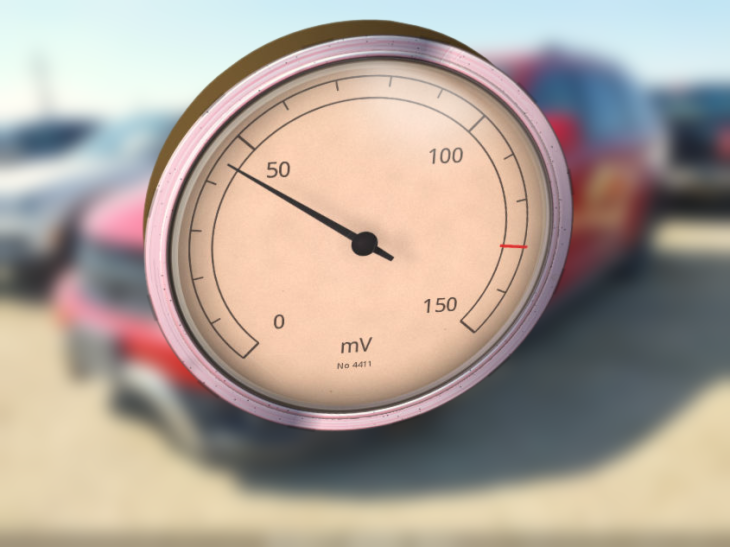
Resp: 45 mV
